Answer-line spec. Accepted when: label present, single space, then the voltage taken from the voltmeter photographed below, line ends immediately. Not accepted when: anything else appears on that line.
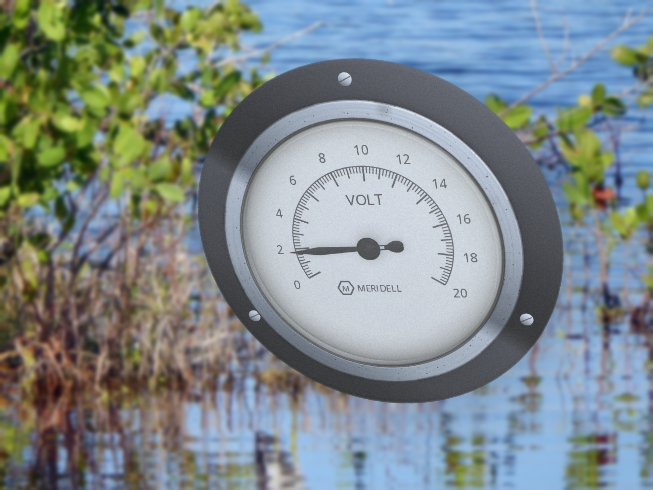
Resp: 2 V
